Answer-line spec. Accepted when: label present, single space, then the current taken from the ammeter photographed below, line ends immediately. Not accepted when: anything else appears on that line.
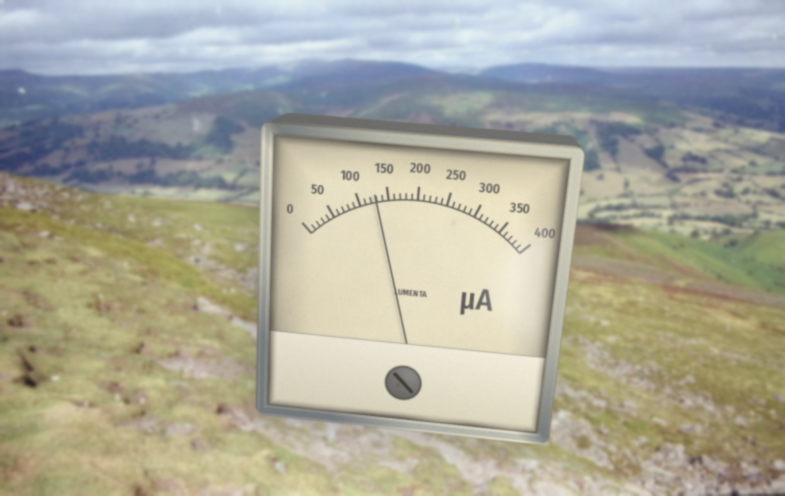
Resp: 130 µA
